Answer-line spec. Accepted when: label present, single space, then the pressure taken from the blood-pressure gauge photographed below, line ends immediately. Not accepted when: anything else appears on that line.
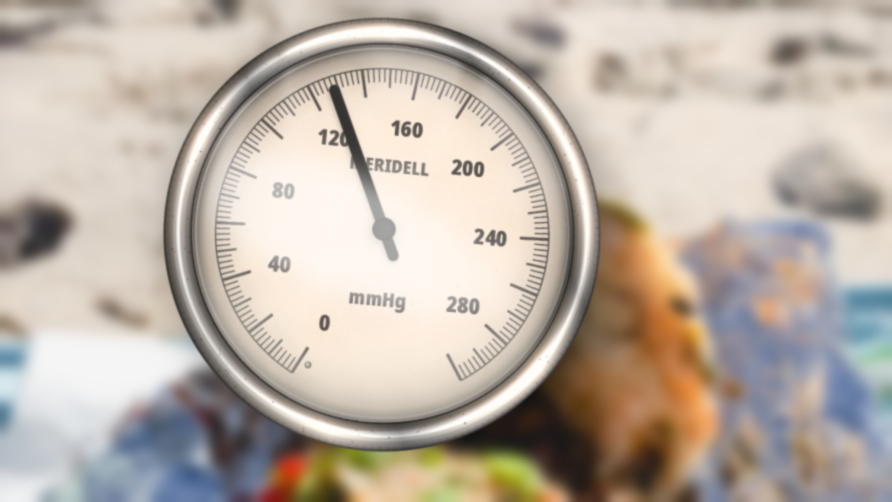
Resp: 128 mmHg
